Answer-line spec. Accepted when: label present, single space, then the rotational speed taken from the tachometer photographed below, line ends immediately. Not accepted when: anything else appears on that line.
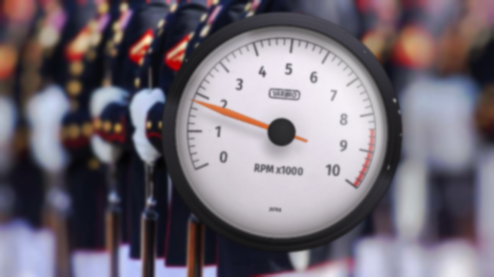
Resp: 1800 rpm
